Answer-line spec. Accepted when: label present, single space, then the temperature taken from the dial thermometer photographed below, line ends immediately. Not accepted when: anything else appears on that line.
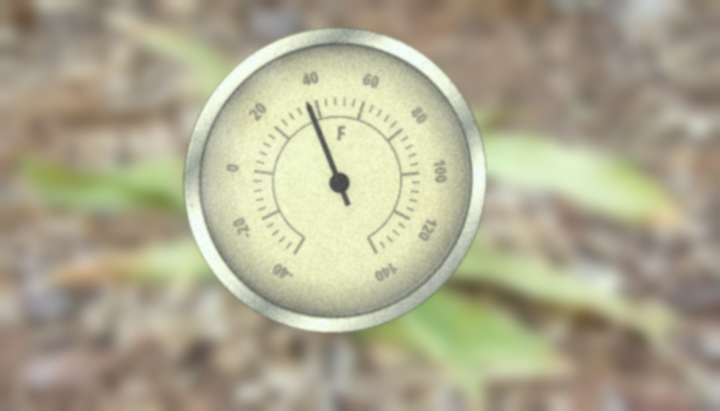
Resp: 36 °F
